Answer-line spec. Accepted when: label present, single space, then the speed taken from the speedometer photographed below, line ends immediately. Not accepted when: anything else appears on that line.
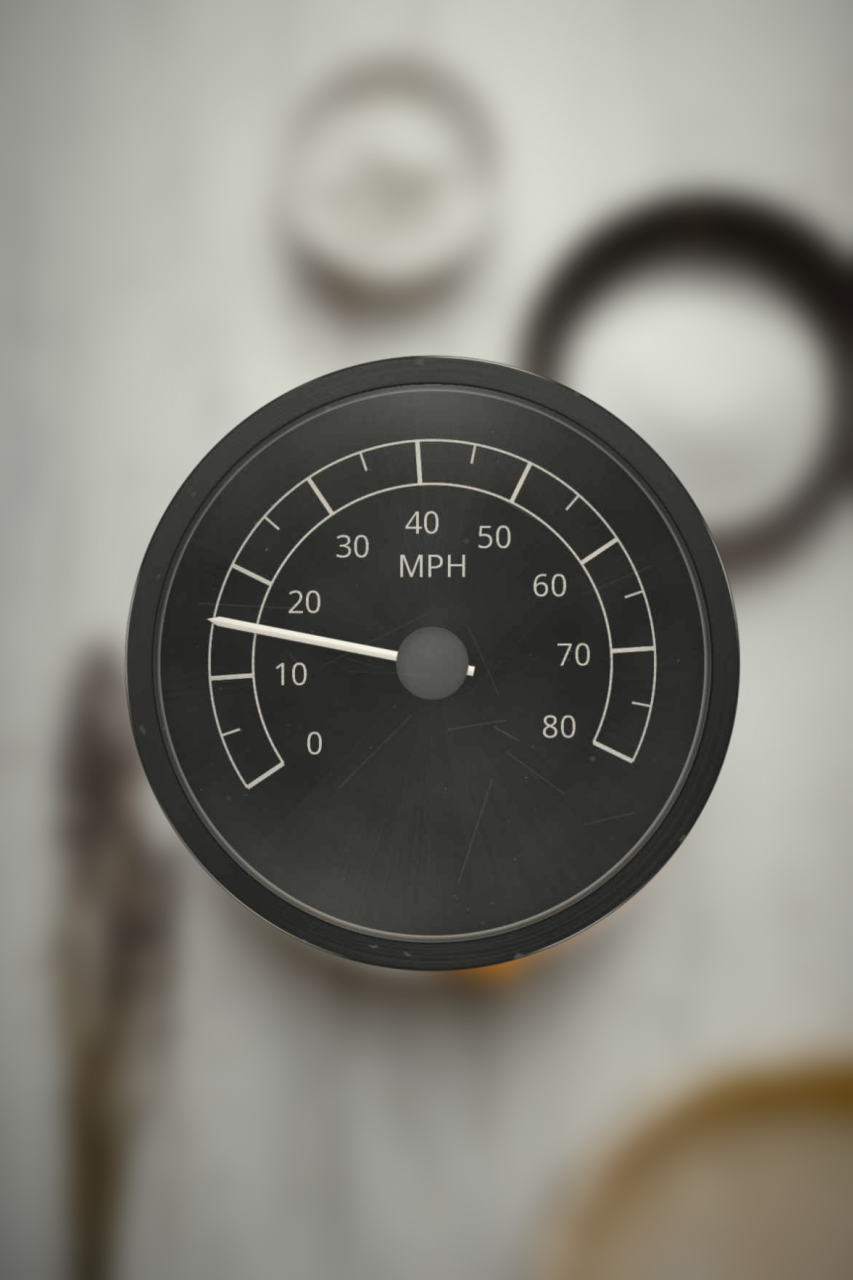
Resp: 15 mph
